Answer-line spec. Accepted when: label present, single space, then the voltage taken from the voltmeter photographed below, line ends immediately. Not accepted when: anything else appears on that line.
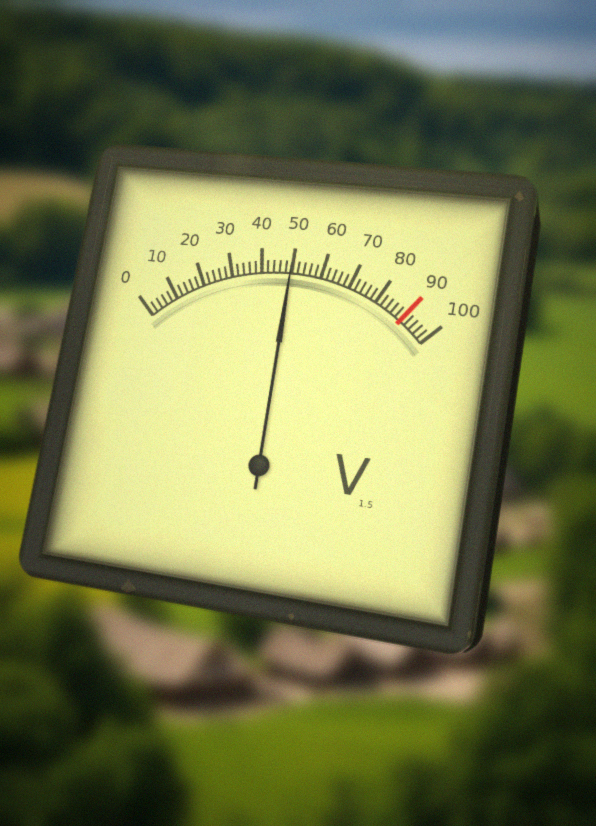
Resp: 50 V
